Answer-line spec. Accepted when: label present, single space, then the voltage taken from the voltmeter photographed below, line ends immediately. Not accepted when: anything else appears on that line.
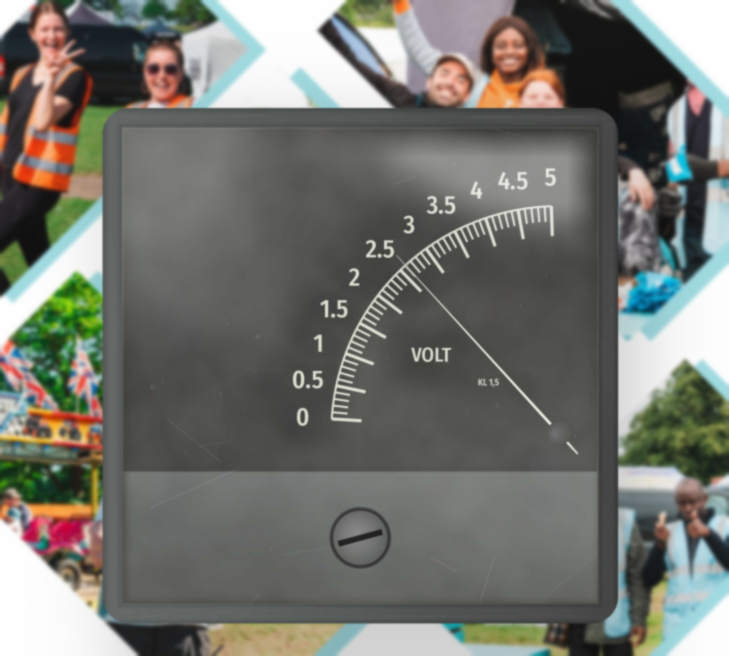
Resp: 2.6 V
